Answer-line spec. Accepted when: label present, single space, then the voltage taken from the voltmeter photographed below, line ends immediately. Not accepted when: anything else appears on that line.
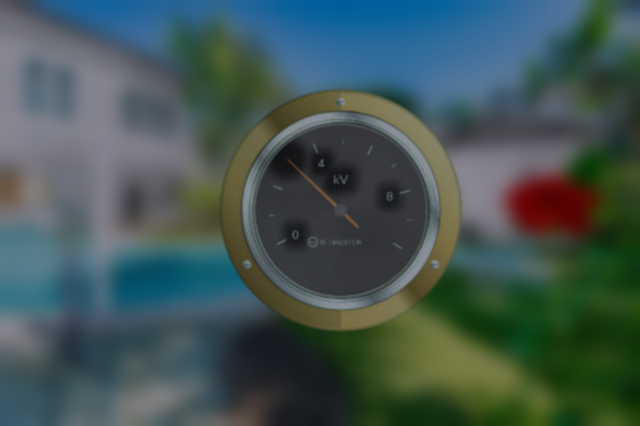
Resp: 3 kV
